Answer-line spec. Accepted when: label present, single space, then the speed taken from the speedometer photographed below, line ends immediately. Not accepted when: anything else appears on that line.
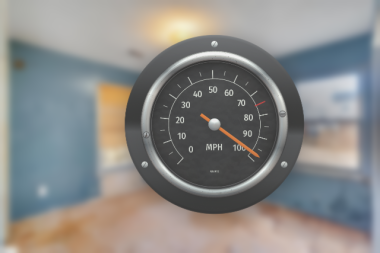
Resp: 97.5 mph
